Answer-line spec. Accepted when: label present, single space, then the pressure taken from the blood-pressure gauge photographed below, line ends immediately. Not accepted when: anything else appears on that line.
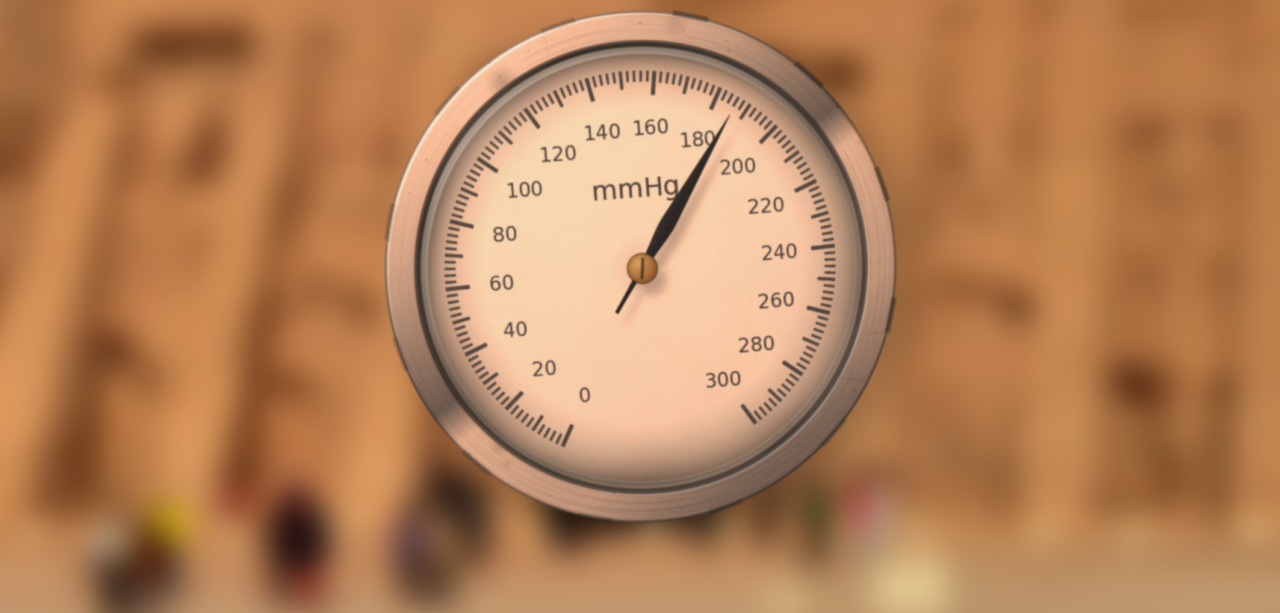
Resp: 186 mmHg
